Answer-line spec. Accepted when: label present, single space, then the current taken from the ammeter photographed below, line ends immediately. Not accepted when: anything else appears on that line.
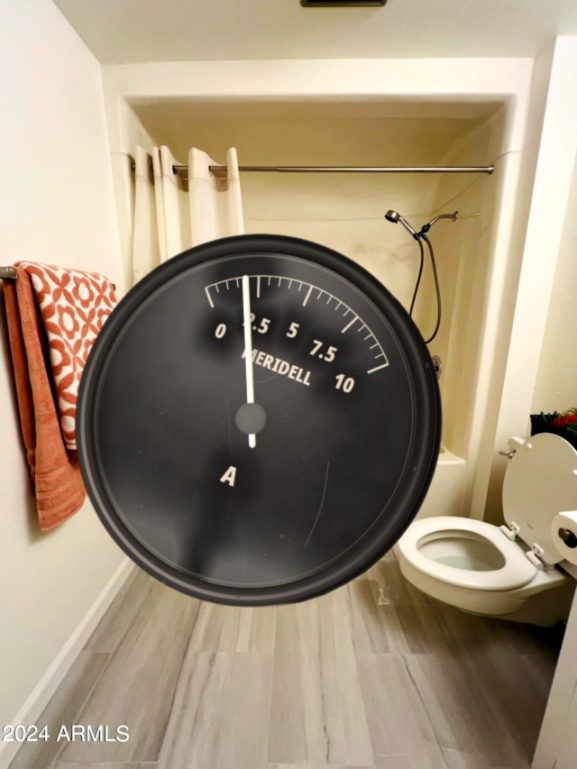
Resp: 2 A
